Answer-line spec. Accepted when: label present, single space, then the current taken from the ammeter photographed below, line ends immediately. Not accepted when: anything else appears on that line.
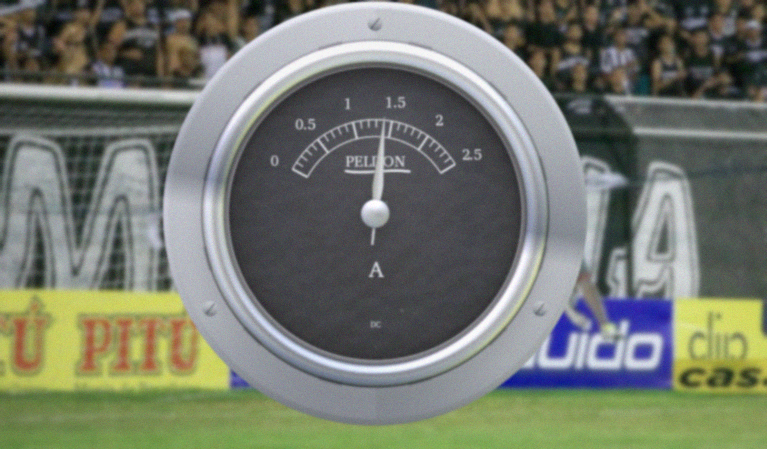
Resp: 1.4 A
